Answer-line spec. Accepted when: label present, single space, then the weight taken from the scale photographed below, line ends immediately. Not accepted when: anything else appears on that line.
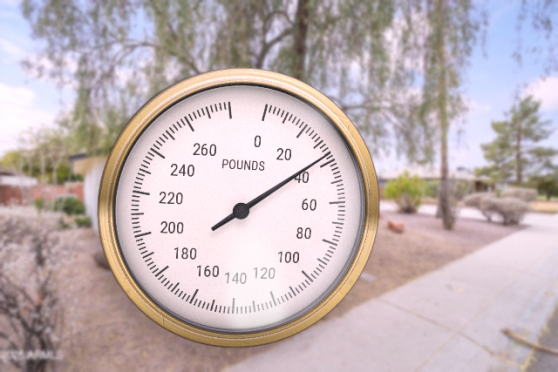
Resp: 36 lb
